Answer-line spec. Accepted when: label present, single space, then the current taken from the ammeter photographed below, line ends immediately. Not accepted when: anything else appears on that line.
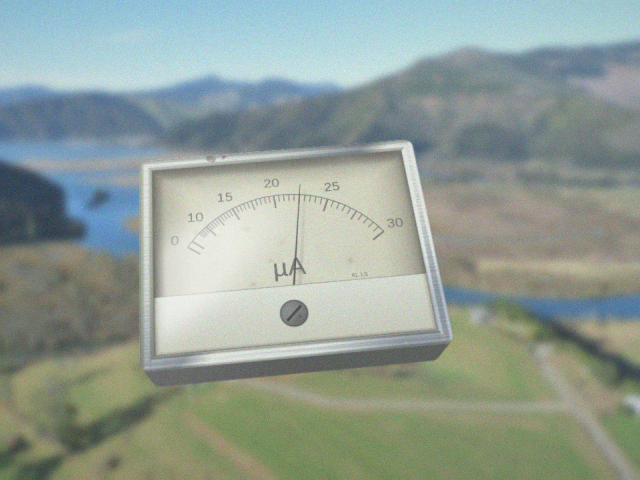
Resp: 22.5 µA
